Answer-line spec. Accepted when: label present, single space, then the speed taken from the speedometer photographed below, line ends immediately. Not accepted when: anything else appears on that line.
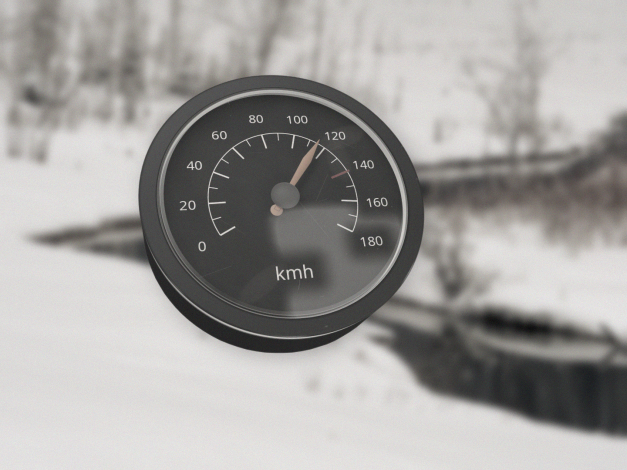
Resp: 115 km/h
